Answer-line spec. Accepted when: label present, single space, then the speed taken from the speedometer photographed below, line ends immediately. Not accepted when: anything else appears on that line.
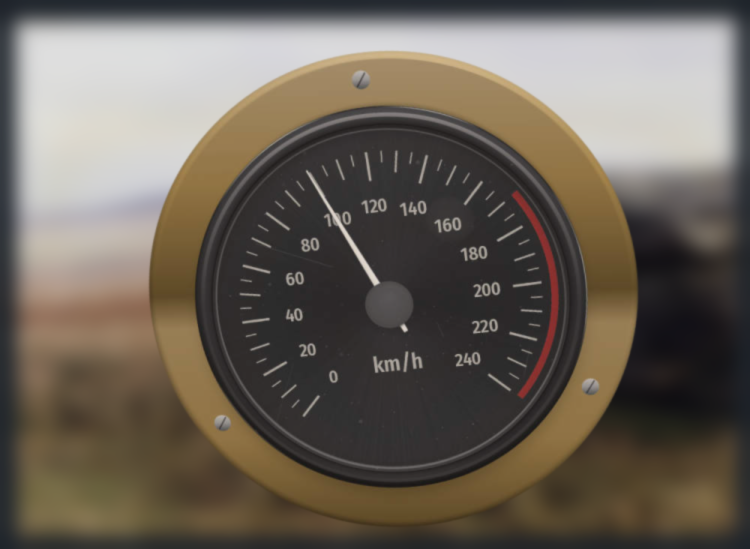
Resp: 100 km/h
